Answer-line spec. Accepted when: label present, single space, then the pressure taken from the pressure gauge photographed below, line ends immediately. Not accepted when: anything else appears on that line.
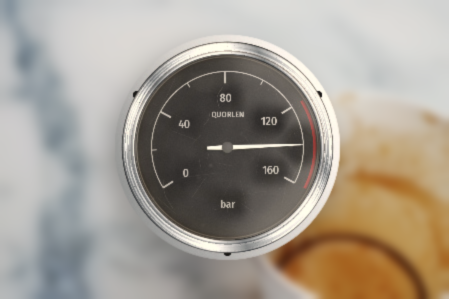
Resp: 140 bar
